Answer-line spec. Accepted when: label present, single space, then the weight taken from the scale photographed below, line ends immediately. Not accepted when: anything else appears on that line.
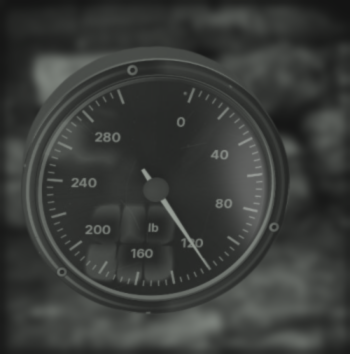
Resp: 120 lb
